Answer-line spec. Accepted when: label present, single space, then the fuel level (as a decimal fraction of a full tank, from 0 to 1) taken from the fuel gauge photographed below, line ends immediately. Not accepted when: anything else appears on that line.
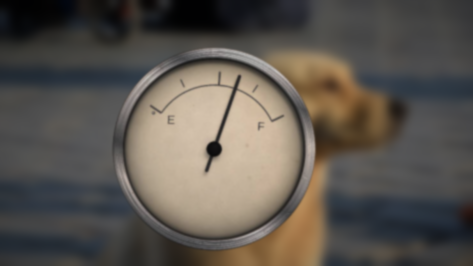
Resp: 0.625
